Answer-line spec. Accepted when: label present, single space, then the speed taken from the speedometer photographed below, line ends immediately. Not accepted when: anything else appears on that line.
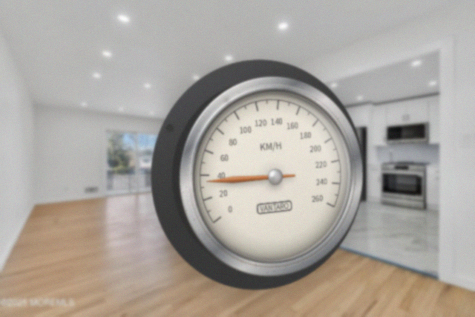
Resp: 35 km/h
